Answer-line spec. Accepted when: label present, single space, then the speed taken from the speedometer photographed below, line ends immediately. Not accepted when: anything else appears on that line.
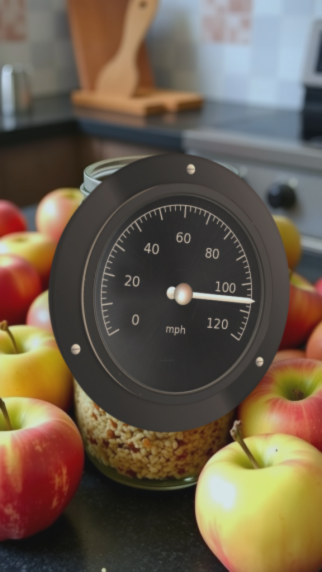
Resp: 106 mph
